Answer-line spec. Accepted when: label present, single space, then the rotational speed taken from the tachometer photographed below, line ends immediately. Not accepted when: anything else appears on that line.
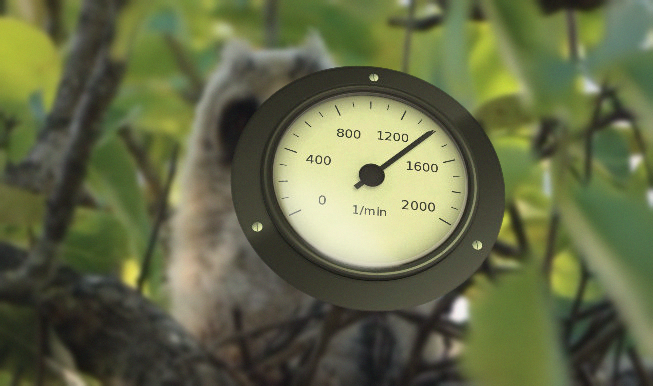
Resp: 1400 rpm
